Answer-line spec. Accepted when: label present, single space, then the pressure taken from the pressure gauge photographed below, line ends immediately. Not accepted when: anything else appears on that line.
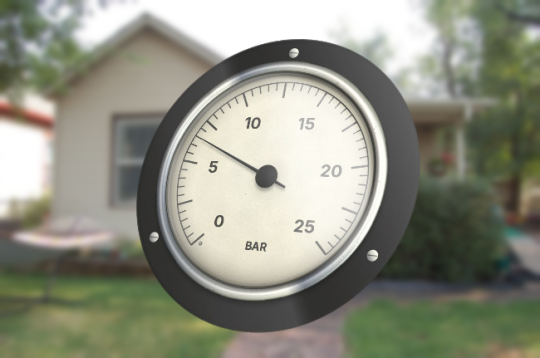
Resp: 6.5 bar
